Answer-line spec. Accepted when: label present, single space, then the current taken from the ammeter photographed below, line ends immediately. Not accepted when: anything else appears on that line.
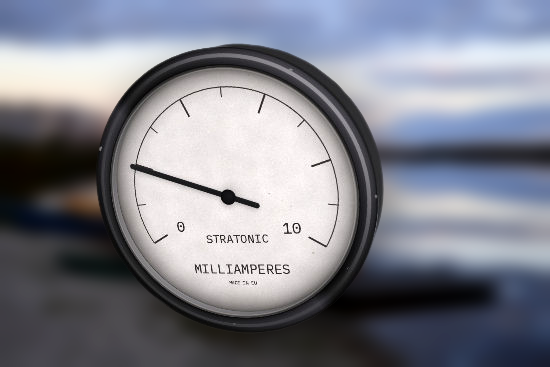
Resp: 2 mA
